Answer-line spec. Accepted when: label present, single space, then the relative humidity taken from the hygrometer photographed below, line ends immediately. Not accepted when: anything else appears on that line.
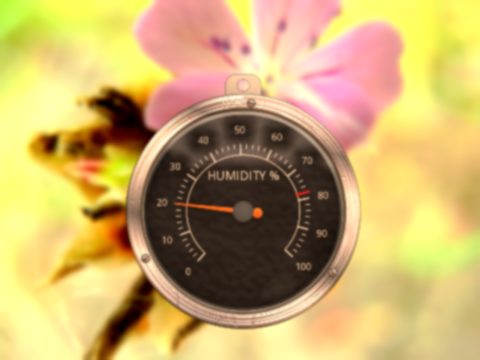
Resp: 20 %
